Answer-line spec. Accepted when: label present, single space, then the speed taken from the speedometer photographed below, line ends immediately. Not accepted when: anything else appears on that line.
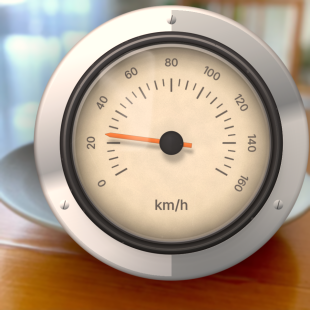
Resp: 25 km/h
